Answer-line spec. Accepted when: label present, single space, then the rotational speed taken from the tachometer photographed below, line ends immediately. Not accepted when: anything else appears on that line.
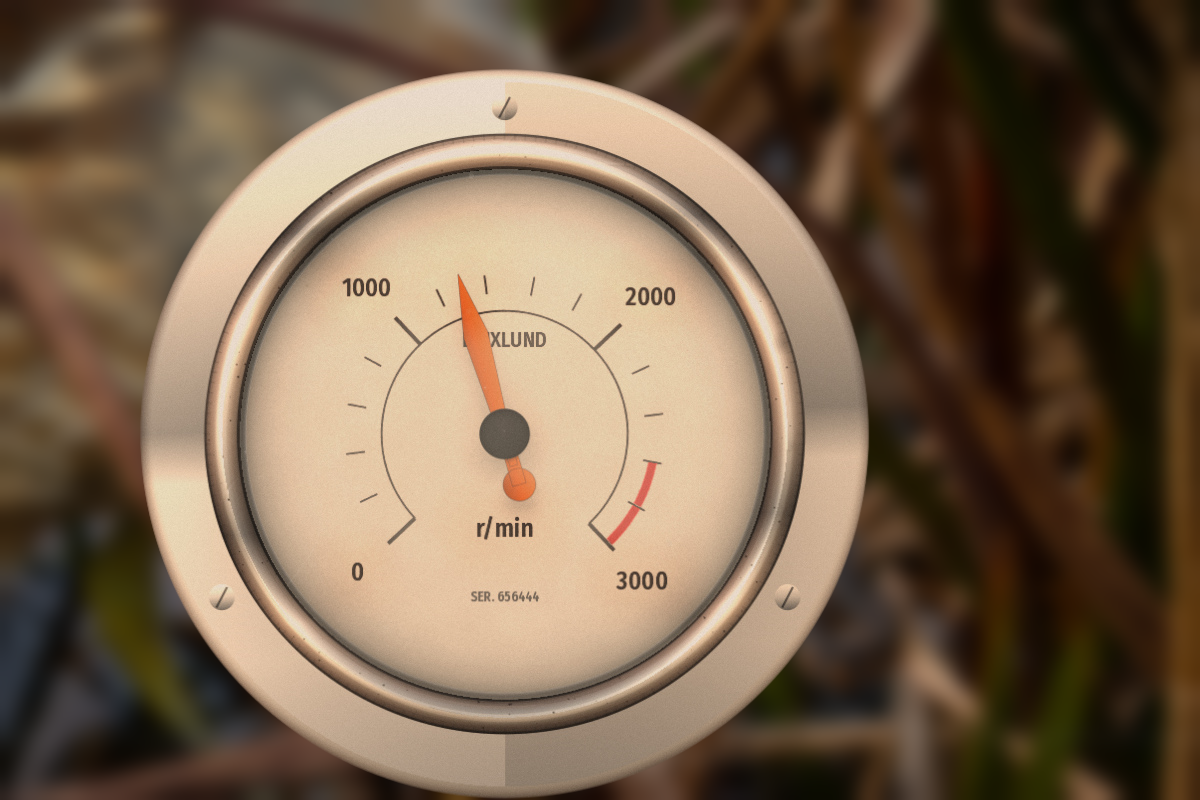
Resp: 1300 rpm
